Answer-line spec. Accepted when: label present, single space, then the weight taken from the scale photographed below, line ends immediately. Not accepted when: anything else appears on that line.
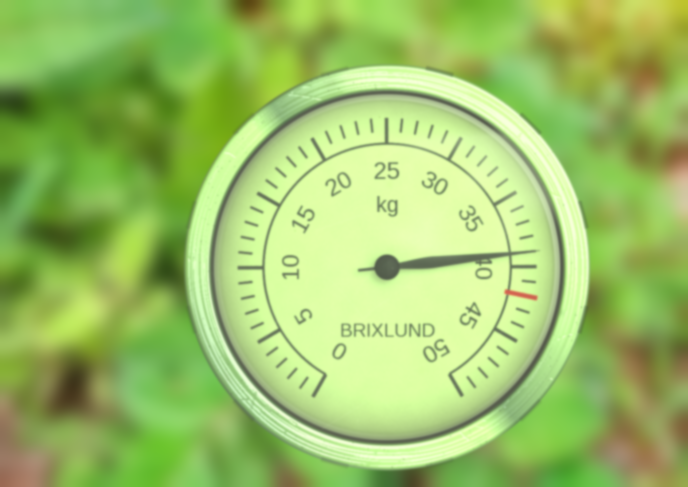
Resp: 39 kg
